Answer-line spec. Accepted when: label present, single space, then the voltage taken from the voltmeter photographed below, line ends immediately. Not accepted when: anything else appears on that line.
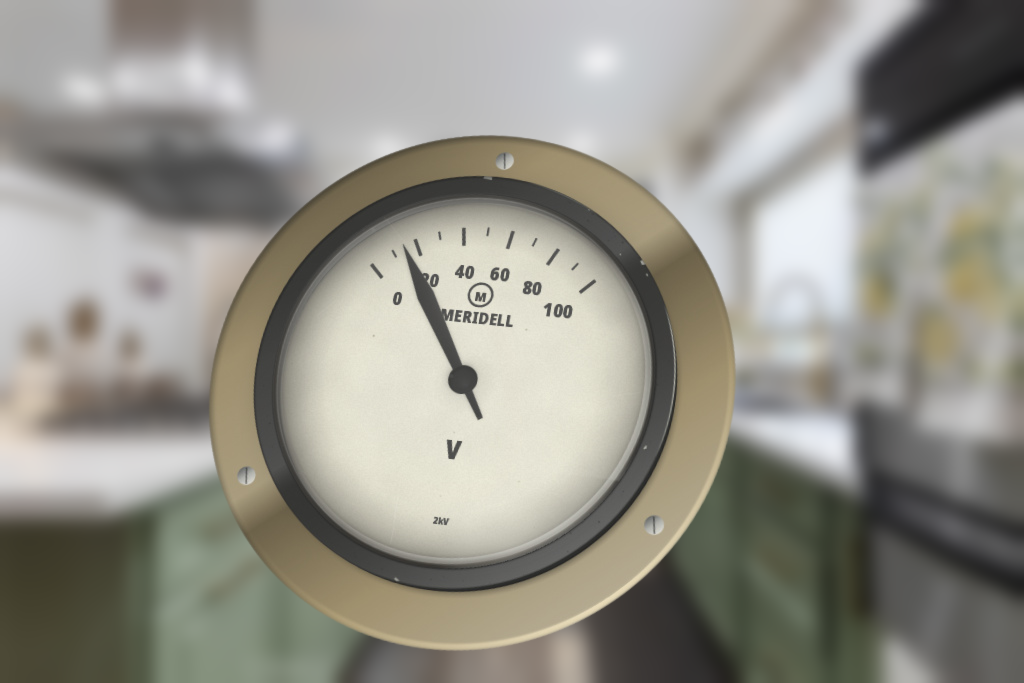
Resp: 15 V
